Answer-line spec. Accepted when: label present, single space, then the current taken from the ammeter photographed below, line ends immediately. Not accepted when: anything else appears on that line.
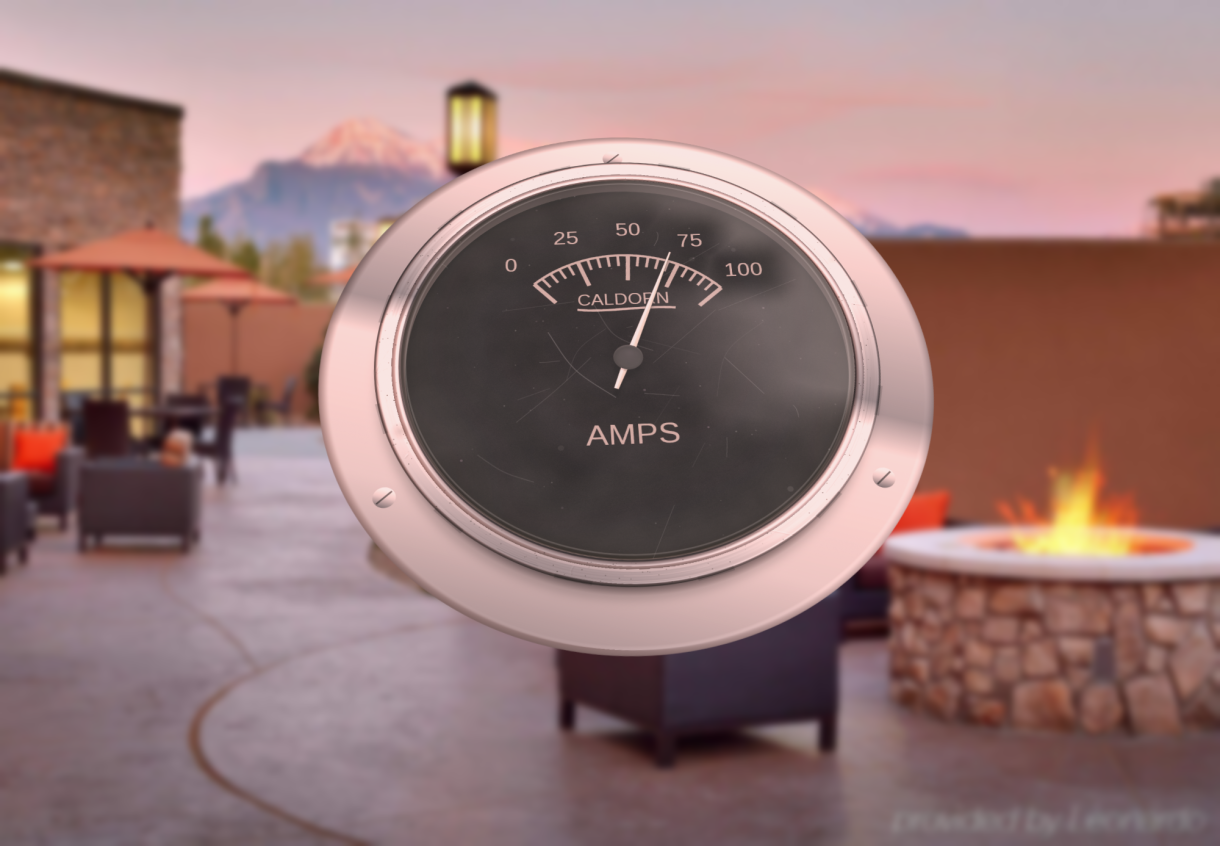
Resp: 70 A
